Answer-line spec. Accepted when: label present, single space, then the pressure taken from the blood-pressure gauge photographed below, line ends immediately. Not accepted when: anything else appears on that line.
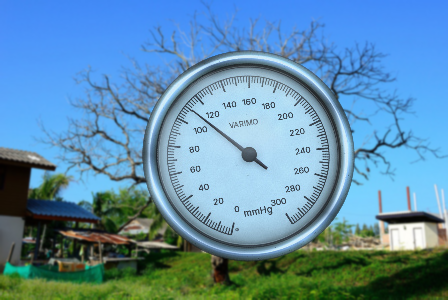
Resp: 110 mmHg
